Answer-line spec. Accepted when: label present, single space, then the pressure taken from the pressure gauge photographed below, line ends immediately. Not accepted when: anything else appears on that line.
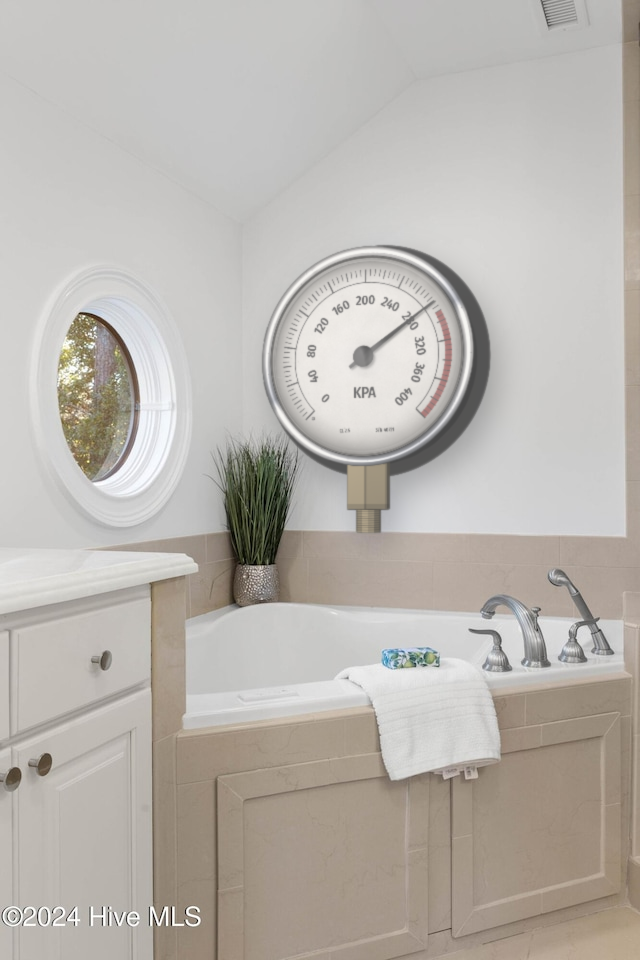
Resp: 280 kPa
